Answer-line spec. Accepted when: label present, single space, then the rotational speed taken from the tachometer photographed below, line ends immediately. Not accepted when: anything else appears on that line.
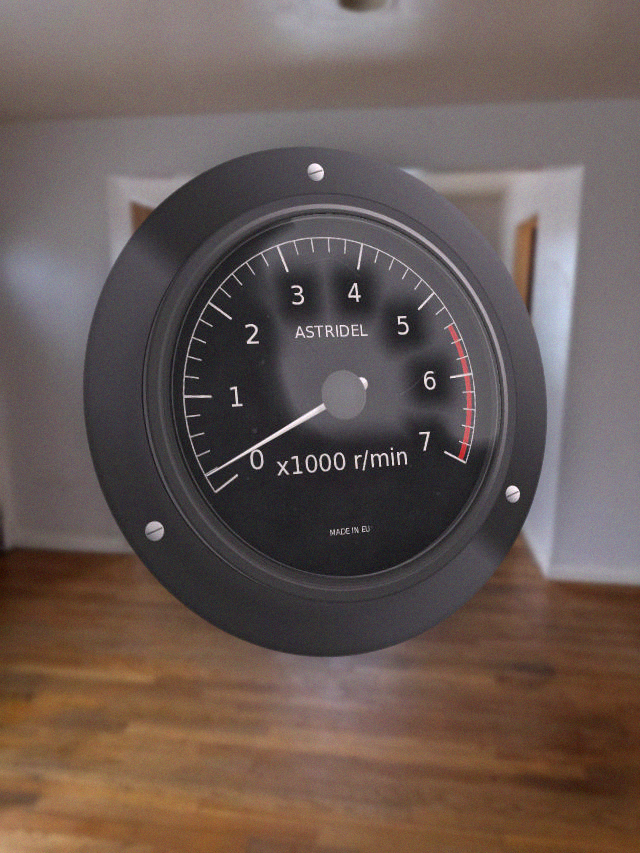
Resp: 200 rpm
